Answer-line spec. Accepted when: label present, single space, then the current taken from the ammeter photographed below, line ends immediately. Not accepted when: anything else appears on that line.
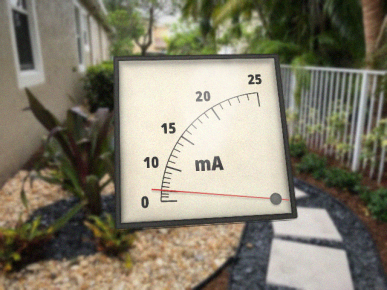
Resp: 5 mA
